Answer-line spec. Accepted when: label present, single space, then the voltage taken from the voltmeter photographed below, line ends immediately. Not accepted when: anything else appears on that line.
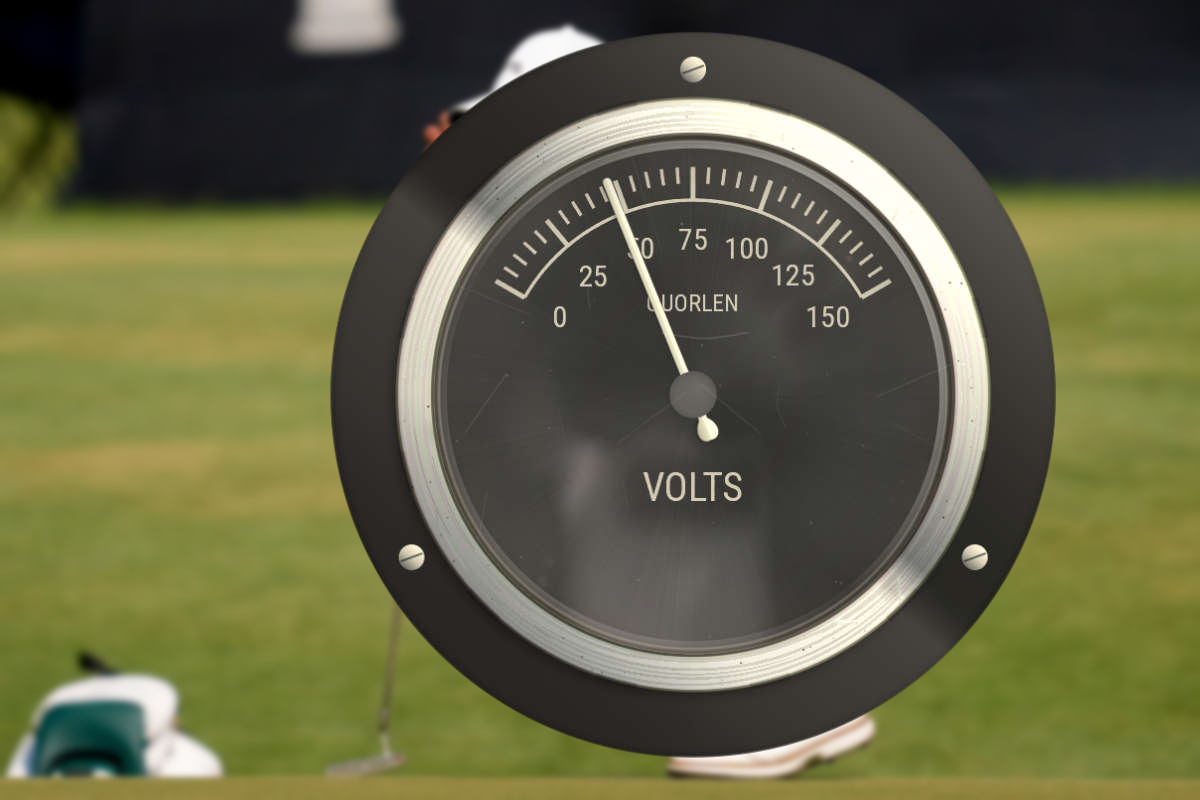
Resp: 47.5 V
